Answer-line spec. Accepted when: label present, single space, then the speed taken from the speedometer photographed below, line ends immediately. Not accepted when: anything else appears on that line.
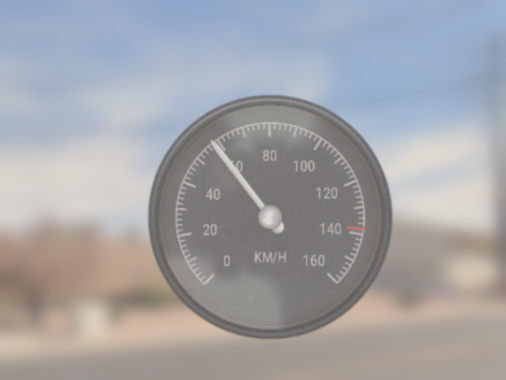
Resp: 58 km/h
